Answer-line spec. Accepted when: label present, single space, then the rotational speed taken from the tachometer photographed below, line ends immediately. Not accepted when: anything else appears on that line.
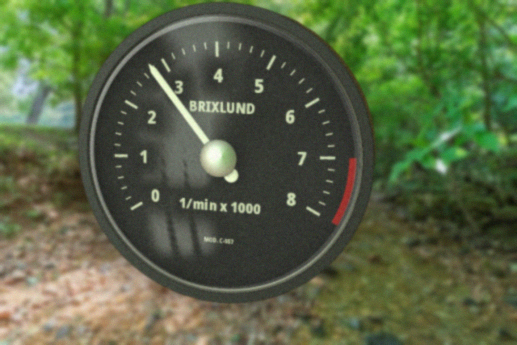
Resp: 2800 rpm
